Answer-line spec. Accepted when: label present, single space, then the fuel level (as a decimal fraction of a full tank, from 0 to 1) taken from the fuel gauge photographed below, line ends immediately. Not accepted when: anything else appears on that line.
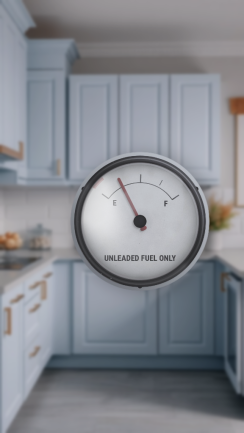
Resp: 0.25
